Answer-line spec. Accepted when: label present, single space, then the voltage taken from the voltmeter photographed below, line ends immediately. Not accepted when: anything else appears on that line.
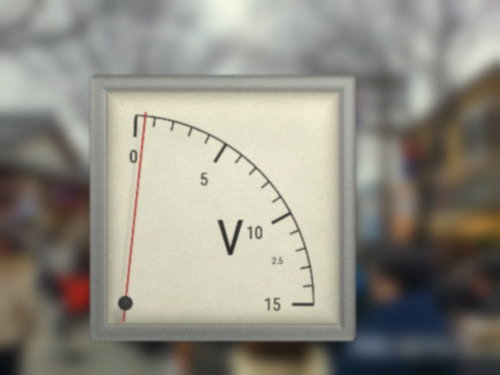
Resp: 0.5 V
